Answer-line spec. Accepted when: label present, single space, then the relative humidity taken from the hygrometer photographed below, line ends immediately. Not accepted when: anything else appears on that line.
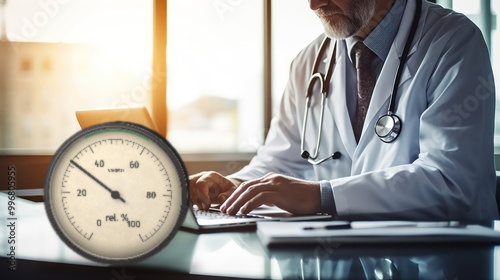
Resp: 32 %
